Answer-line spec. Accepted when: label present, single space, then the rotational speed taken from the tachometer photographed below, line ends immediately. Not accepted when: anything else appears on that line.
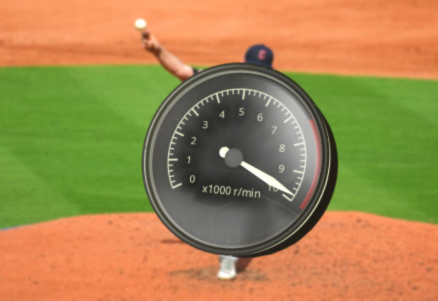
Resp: 9800 rpm
